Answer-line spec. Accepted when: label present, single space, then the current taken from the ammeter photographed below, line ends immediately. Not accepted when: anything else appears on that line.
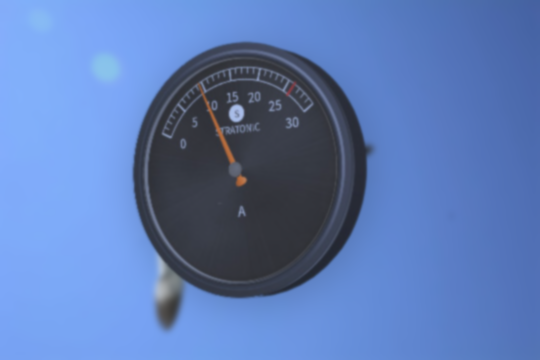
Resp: 10 A
